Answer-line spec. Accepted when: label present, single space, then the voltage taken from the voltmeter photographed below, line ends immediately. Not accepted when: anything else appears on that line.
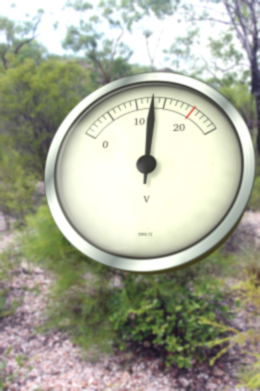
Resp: 13 V
